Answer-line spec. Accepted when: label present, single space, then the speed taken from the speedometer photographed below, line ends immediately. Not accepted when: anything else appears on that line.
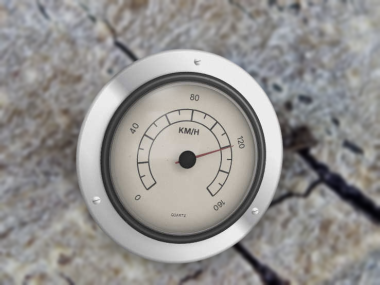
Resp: 120 km/h
